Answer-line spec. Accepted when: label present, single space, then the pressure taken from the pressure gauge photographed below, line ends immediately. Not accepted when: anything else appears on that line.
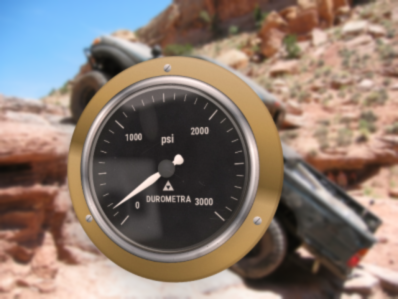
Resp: 150 psi
